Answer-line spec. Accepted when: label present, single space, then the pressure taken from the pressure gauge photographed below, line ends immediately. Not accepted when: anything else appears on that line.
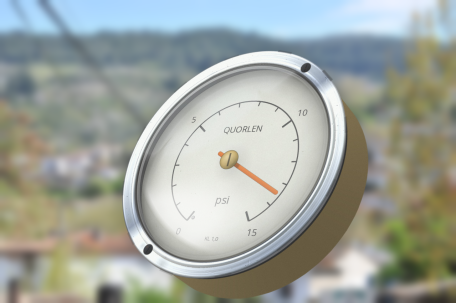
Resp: 13.5 psi
